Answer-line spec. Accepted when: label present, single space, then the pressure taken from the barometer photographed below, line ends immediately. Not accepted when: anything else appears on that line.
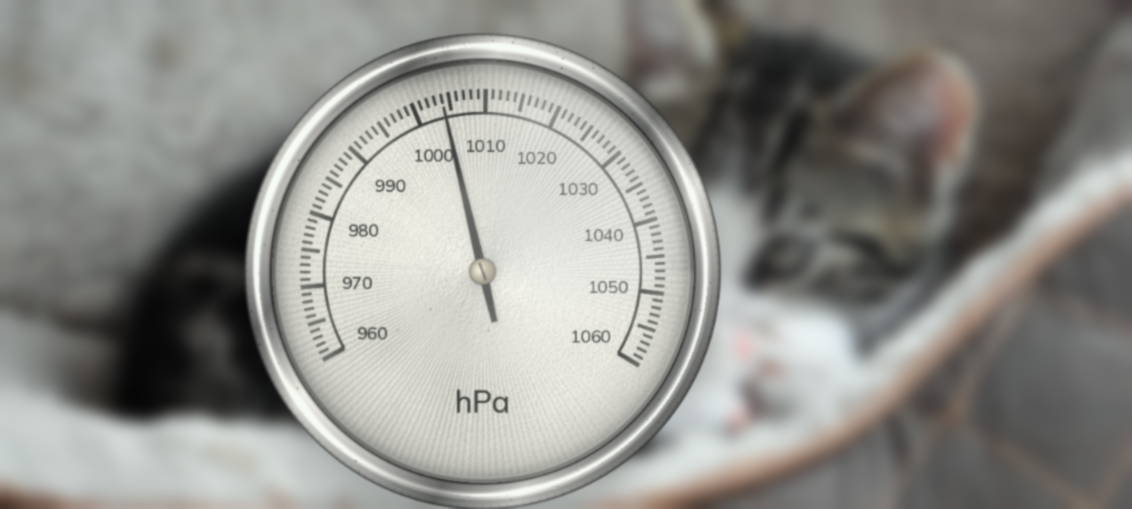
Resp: 1004 hPa
